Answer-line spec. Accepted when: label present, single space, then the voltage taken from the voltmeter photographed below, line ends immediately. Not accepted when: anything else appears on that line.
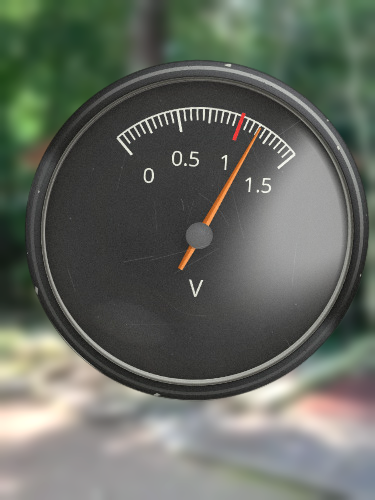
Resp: 1.15 V
